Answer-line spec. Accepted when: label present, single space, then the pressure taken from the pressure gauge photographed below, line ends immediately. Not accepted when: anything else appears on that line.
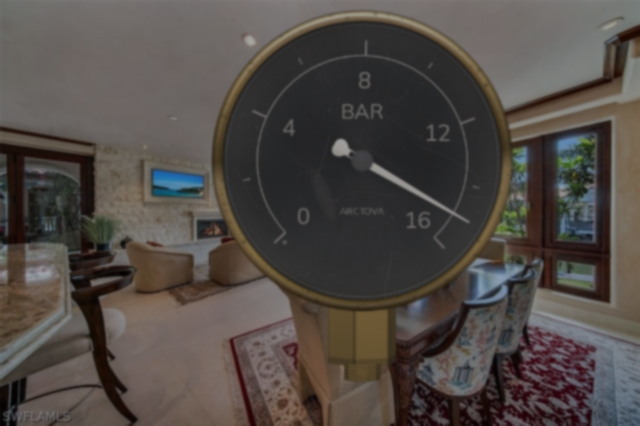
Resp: 15 bar
